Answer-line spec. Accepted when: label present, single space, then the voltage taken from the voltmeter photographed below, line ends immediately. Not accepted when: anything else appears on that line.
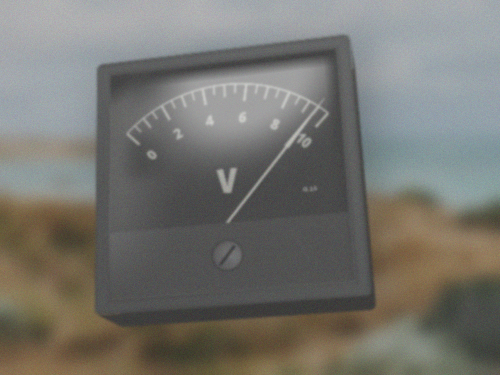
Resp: 9.5 V
